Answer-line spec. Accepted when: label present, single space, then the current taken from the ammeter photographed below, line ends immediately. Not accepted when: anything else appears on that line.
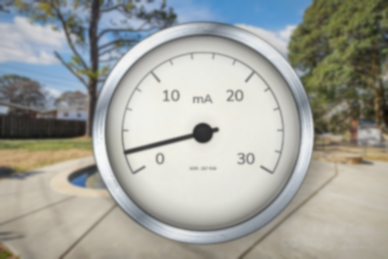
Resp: 2 mA
